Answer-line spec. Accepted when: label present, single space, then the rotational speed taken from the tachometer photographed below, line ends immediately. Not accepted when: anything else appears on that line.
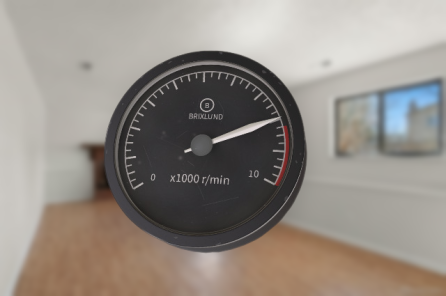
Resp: 8000 rpm
